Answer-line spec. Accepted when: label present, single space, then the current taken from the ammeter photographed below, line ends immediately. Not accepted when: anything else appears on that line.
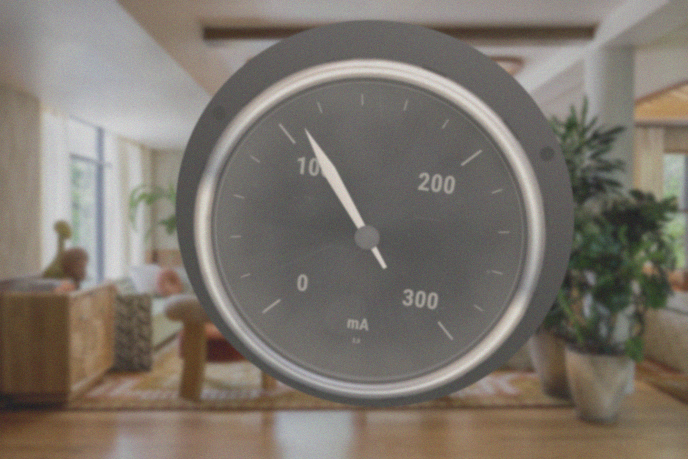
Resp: 110 mA
